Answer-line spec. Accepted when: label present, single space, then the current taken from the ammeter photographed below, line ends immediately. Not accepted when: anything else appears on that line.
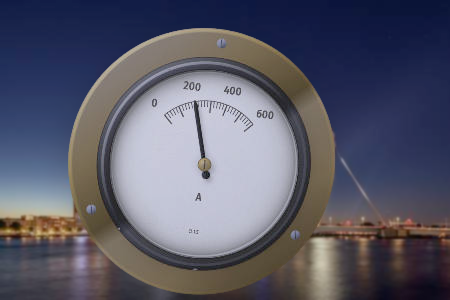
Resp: 200 A
